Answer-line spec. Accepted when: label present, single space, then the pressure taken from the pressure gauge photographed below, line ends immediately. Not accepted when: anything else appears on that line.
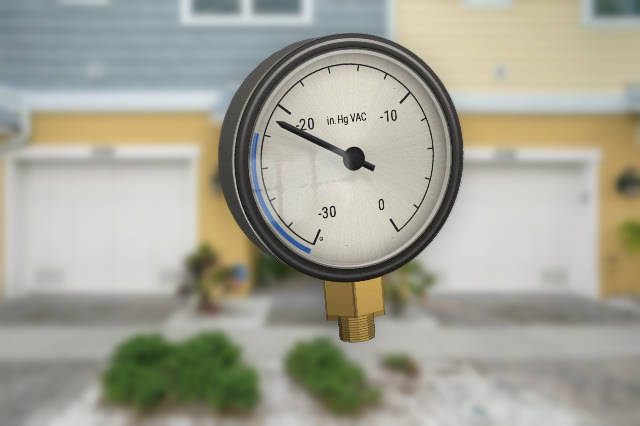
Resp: -21 inHg
